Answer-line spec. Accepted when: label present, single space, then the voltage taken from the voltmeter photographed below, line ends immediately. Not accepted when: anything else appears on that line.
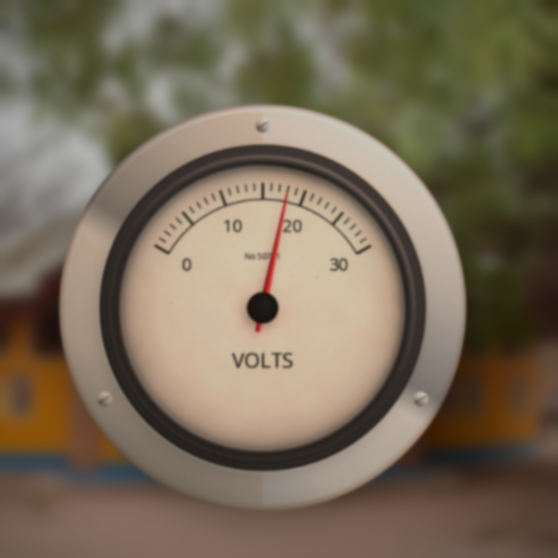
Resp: 18 V
